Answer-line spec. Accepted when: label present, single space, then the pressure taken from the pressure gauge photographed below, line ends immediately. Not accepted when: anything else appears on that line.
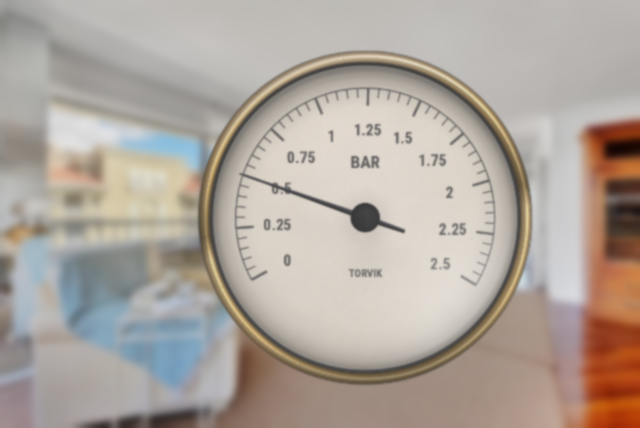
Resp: 0.5 bar
